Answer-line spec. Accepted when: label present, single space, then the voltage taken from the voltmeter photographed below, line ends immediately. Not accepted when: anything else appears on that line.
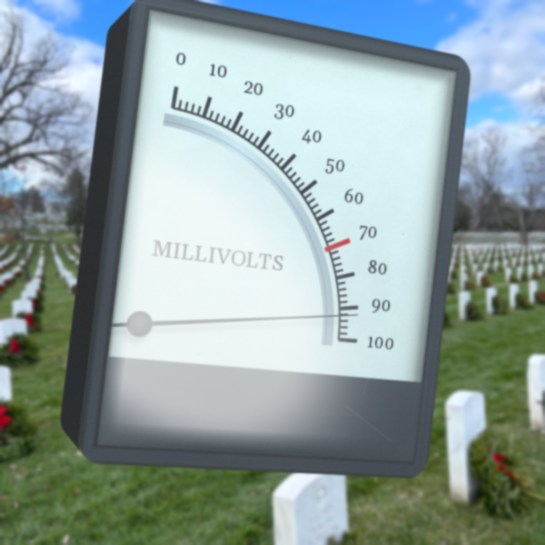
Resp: 92 mV
